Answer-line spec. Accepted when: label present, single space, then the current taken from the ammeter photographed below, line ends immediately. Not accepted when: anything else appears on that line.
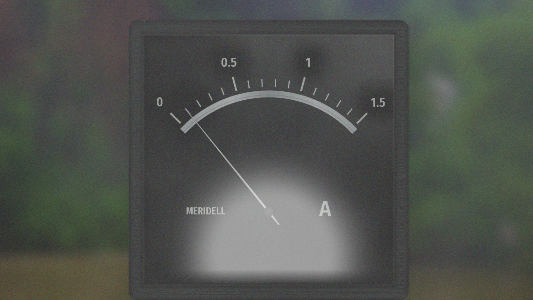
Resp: 0.1 A
